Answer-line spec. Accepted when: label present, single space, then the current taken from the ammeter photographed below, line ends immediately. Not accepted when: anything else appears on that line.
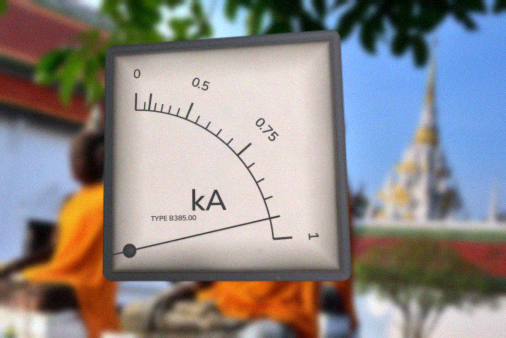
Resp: 0.95 kA
